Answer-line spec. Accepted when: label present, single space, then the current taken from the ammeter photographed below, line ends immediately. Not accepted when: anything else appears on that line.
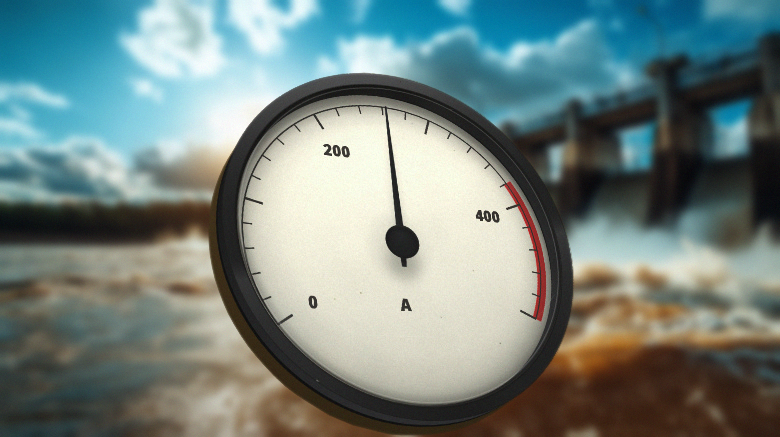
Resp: 260 A
